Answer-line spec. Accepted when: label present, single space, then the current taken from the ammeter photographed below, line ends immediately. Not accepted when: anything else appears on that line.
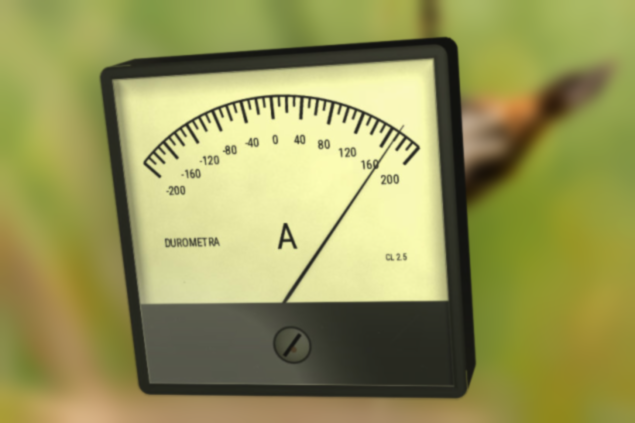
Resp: 170 A
